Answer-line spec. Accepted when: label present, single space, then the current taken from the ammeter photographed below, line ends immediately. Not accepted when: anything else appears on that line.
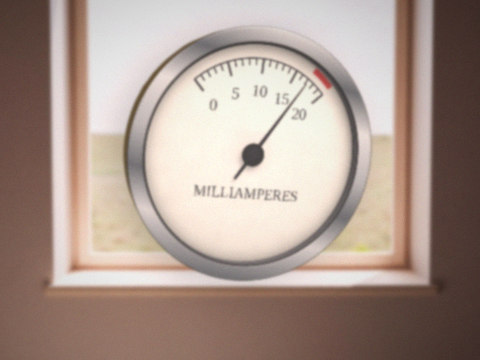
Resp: 17 mA
